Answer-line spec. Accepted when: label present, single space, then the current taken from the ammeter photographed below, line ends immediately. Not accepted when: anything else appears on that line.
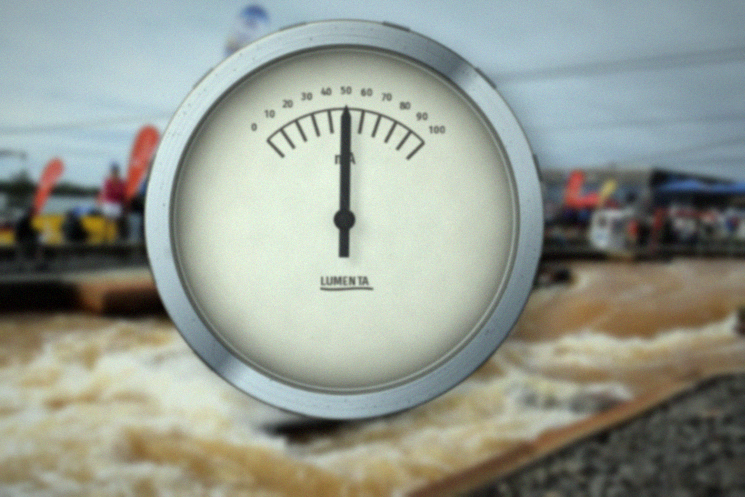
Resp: 50 mA
